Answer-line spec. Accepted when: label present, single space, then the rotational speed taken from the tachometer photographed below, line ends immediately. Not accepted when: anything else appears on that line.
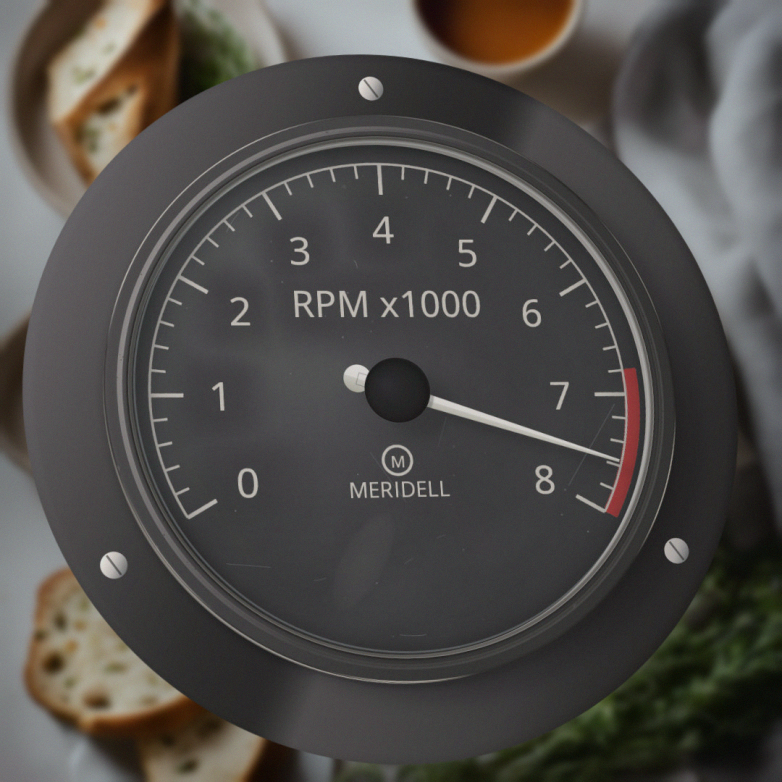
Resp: 7600 rpm
